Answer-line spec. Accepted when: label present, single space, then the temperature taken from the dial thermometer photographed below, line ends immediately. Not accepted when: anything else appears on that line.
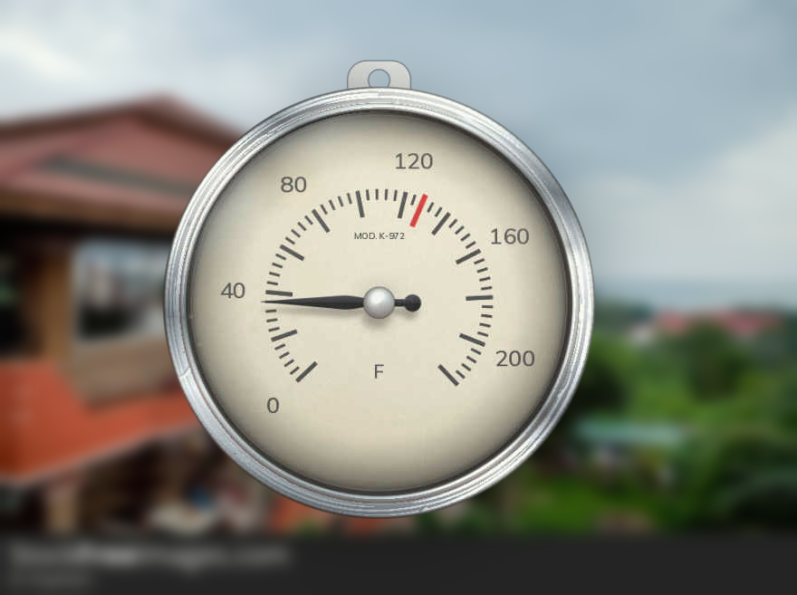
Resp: 36 °F
